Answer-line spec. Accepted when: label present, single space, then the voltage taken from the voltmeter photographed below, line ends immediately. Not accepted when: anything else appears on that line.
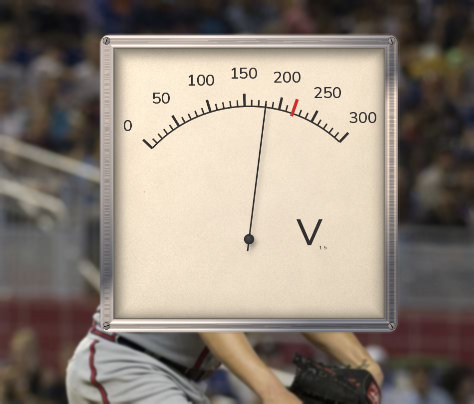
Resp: 180 V
